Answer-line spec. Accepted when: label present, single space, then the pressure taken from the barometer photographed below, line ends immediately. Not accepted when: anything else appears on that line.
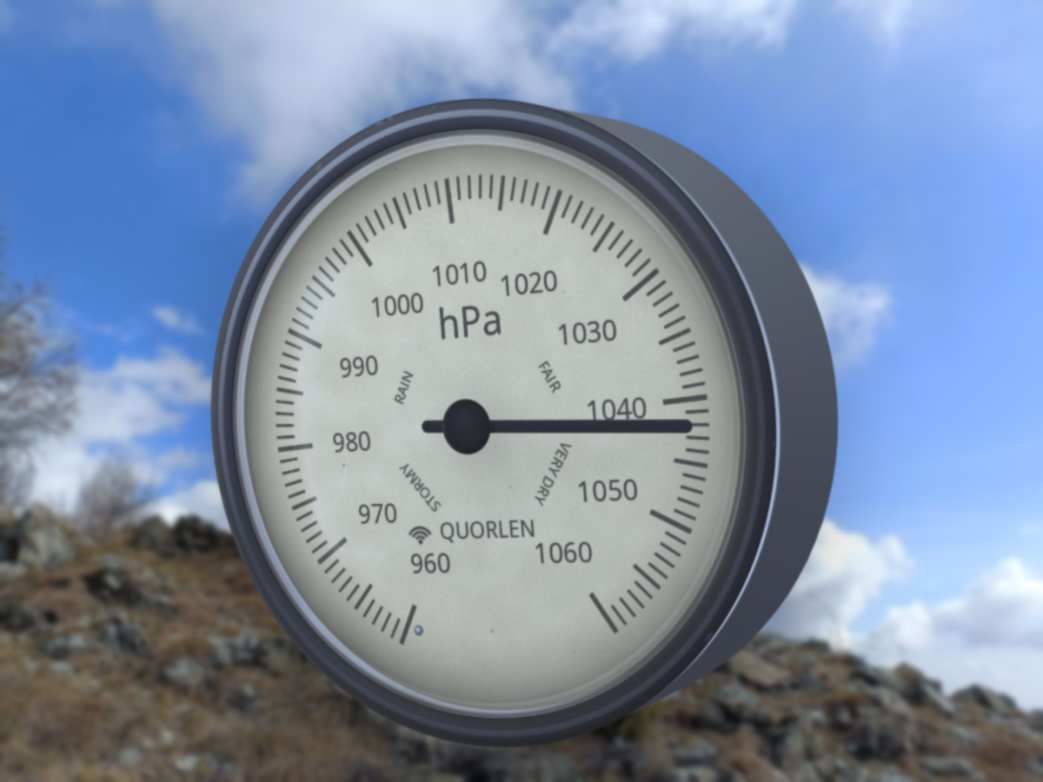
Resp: 1042 hPa
